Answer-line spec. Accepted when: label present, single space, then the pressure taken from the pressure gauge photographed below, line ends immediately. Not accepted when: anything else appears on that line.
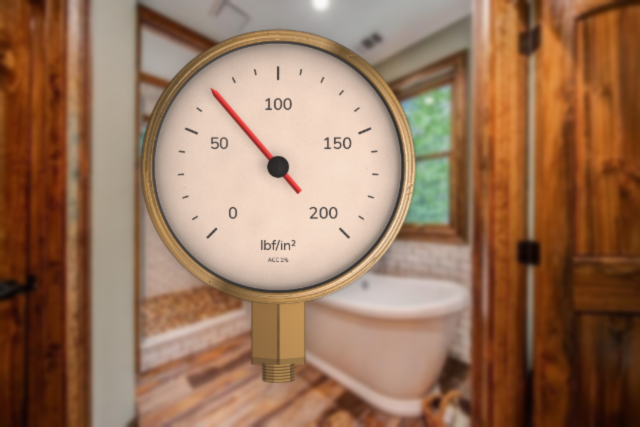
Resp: 70 psi
